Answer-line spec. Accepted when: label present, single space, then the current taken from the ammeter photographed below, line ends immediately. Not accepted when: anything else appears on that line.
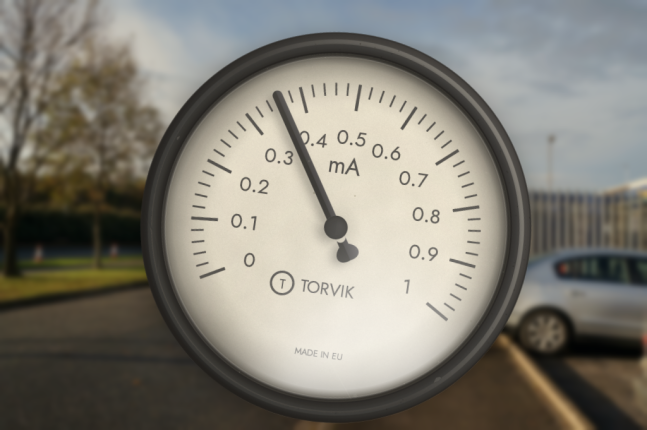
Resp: 0.36 mA
